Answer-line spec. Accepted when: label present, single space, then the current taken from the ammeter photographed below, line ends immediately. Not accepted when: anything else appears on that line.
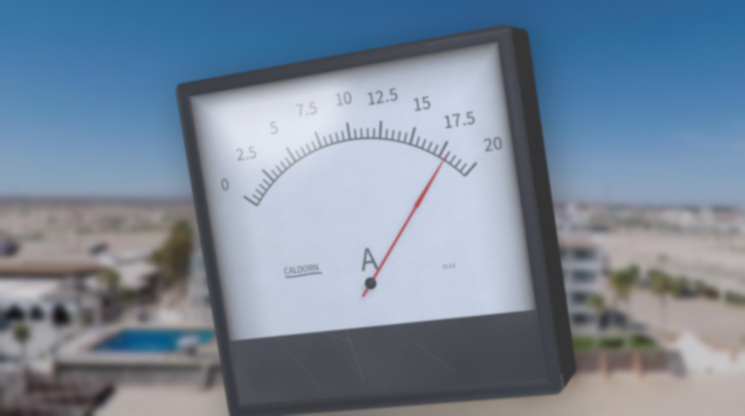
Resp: 18 A
